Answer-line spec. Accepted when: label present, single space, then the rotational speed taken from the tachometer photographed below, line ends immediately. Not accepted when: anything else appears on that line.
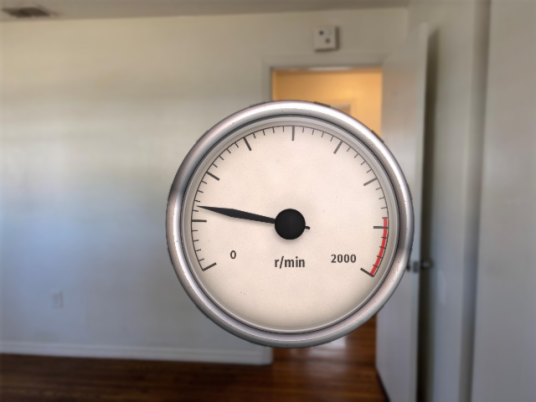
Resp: 325 rpm
